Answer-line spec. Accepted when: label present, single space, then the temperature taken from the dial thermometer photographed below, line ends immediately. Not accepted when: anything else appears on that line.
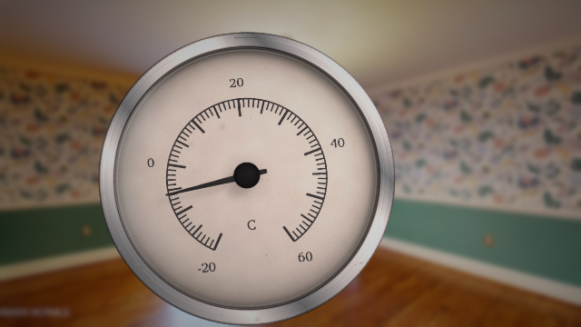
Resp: -6 °C
